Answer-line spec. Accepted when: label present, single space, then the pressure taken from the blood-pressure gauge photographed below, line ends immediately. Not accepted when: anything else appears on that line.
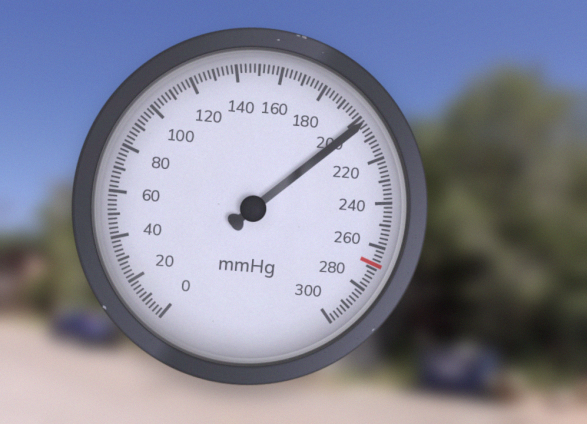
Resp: 202 mmHg
